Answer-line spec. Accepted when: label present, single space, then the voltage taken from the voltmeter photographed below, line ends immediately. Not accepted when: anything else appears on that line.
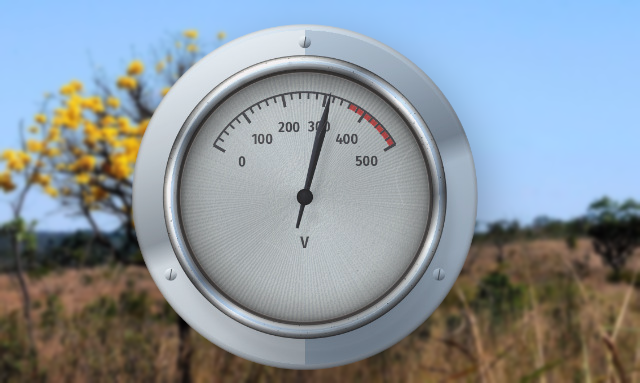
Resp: 310 V
